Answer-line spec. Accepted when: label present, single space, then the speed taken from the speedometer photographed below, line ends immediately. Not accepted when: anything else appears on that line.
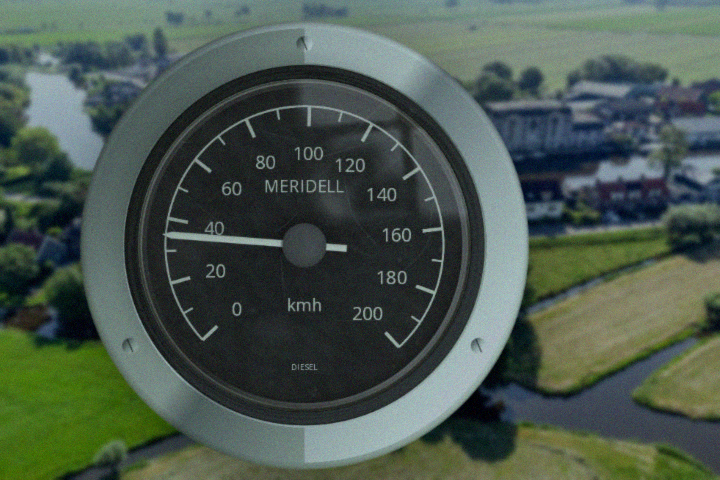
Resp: 35 km/h
